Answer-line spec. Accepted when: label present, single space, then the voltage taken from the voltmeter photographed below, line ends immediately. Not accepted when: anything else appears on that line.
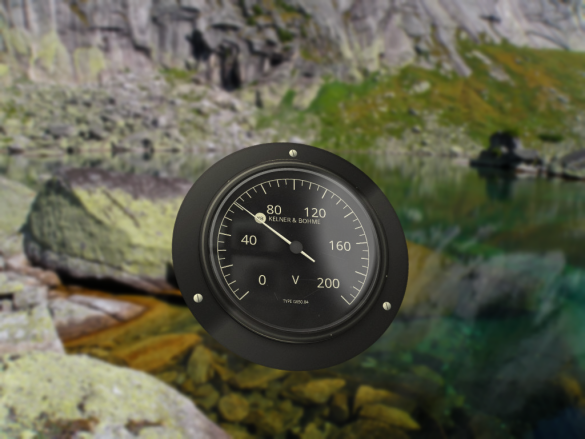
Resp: 60 V
